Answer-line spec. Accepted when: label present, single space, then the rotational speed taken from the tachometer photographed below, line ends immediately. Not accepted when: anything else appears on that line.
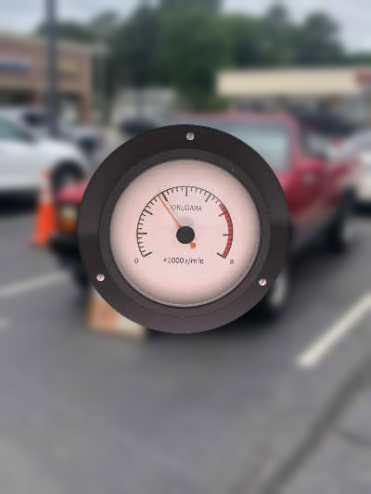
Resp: 2800 rpm
